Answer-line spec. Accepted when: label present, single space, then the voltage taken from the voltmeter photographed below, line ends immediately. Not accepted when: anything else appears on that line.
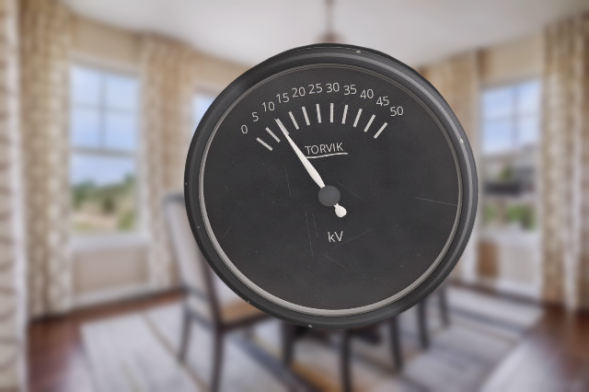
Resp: 10 kV
